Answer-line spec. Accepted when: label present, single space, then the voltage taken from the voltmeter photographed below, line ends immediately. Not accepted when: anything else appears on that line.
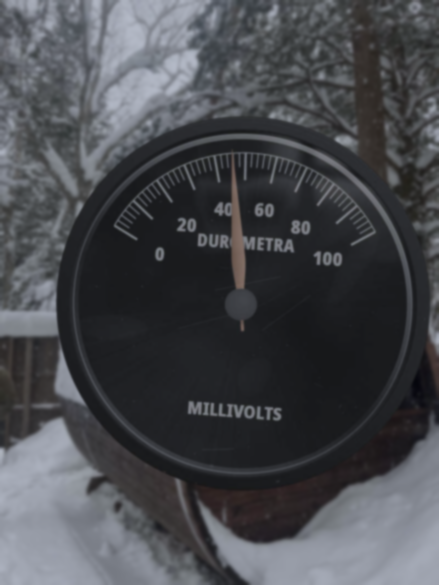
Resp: 46 mV
